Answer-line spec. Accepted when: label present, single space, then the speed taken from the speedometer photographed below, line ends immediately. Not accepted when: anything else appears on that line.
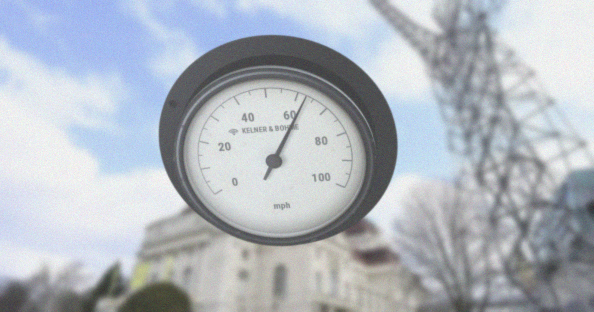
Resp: 62.5 mph
